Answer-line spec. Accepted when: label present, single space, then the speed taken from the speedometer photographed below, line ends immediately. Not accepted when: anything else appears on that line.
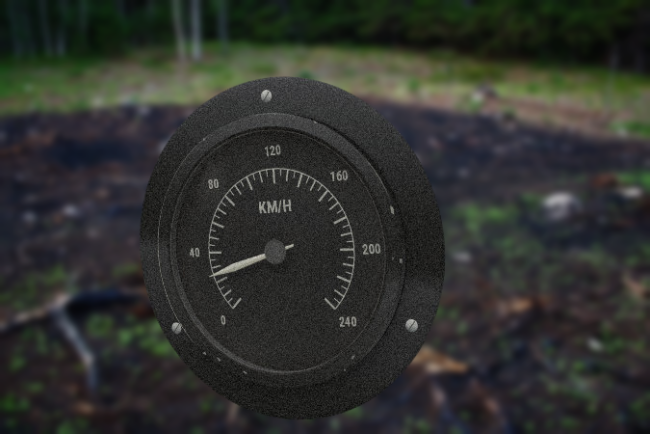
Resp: 25 km/h
